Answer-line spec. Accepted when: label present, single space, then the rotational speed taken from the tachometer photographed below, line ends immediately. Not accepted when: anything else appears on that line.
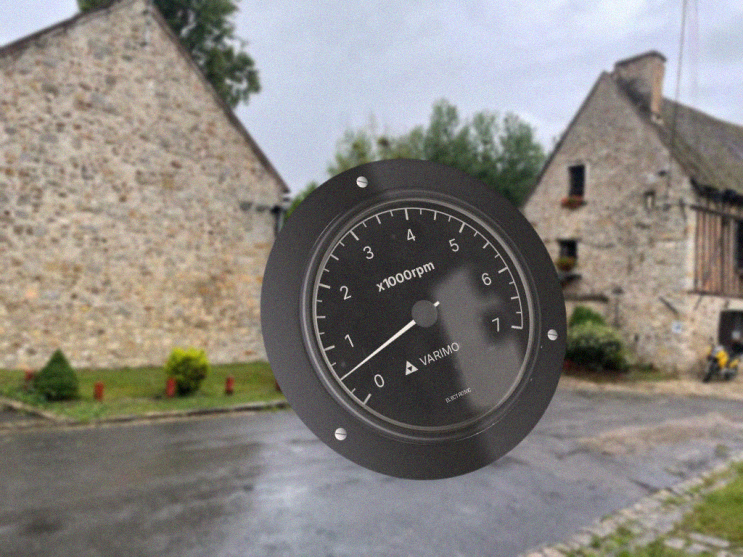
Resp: 500 rpm
